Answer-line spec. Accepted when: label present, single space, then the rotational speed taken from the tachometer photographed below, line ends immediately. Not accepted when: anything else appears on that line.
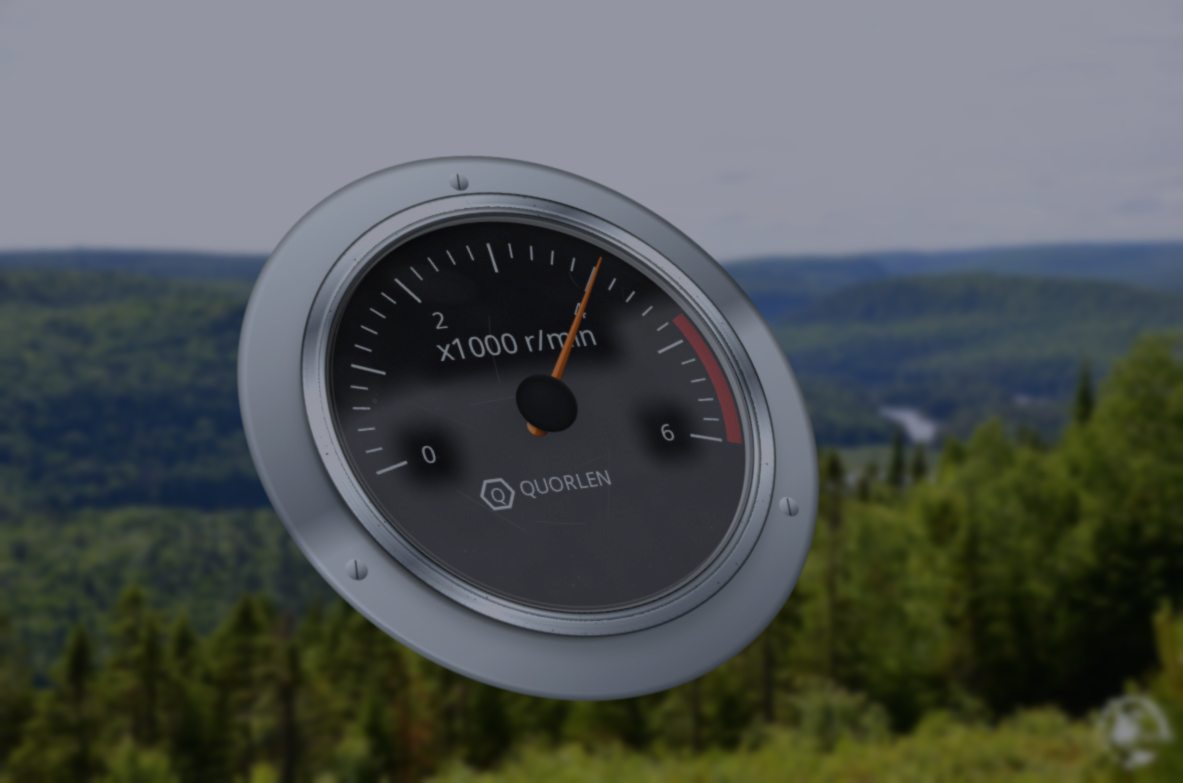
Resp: 4000 rpm
